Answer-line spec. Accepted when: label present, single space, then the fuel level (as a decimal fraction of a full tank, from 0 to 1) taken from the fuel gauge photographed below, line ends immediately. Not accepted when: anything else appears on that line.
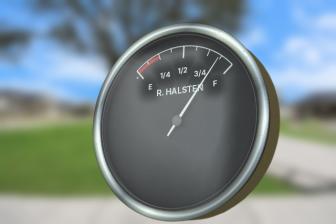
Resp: 0.875
